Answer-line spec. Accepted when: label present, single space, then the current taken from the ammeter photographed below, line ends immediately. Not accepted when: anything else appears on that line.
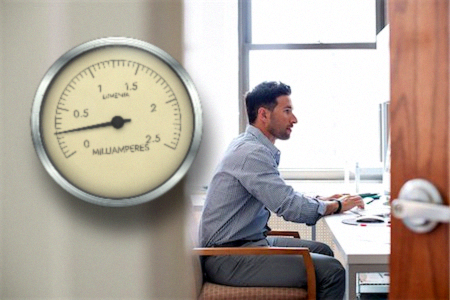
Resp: 0.25 mA
